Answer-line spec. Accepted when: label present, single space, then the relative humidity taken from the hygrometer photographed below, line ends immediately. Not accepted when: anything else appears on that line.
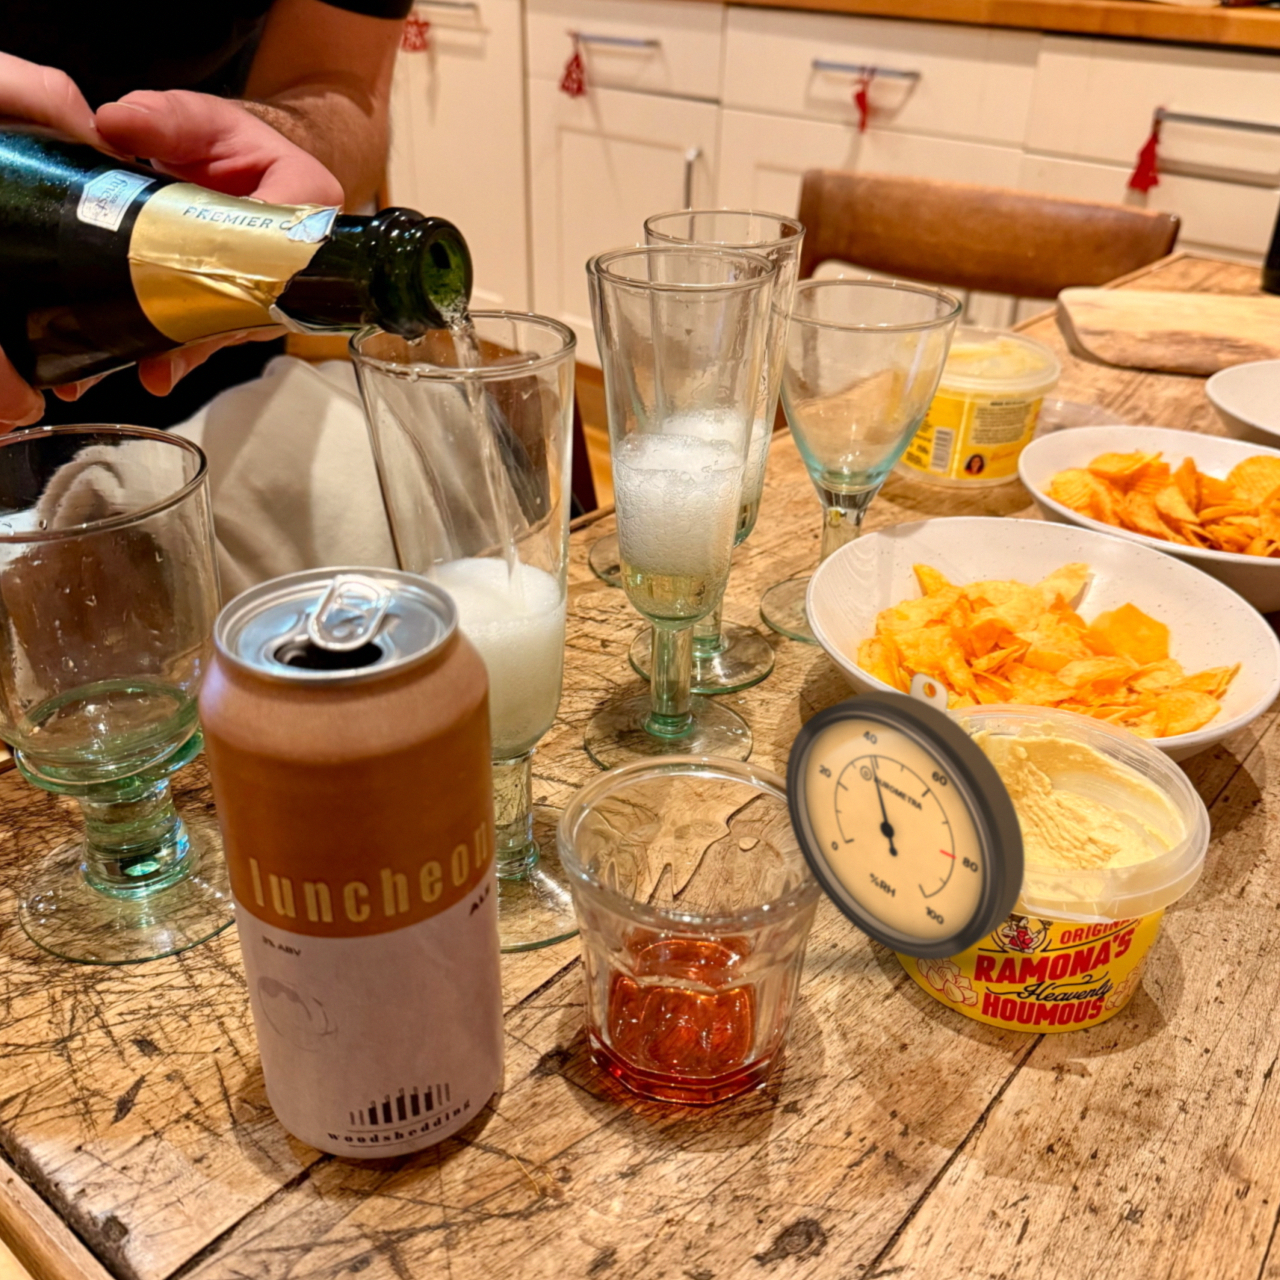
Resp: 40 %
